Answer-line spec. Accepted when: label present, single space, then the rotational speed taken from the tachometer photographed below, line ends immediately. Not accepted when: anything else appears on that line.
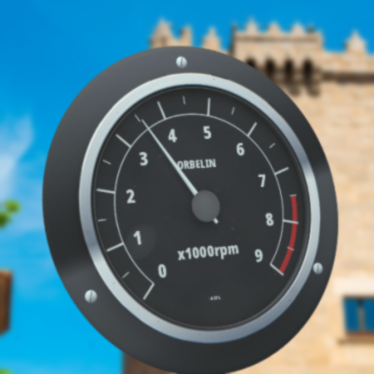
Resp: 3500 rpm
